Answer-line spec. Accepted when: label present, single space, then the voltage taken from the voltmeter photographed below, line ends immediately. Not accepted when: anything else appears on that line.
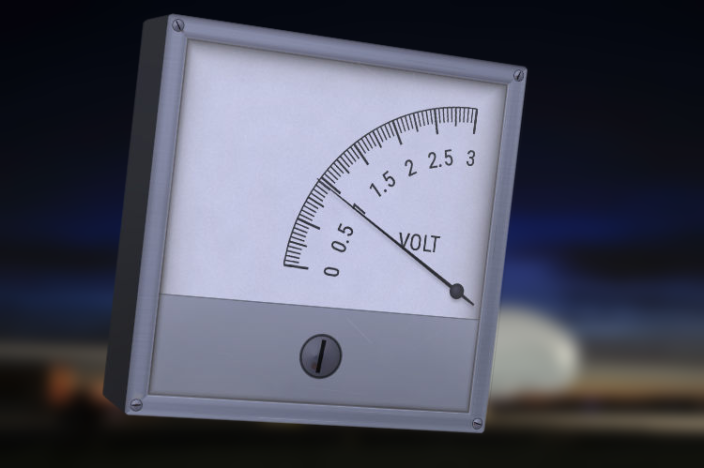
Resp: 0.95 V
